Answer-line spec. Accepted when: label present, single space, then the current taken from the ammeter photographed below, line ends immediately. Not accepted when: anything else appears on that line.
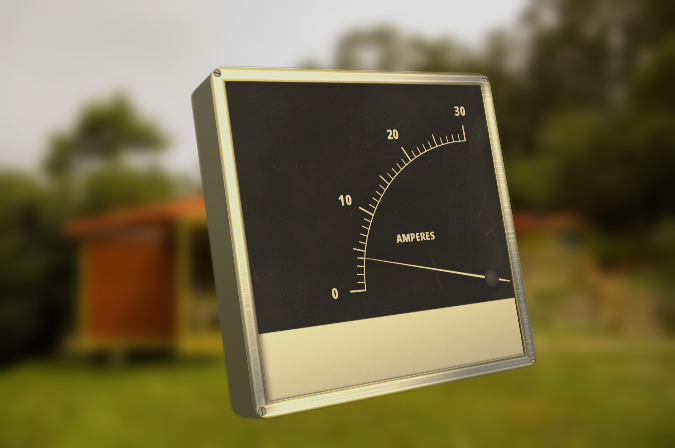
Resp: 4 A
